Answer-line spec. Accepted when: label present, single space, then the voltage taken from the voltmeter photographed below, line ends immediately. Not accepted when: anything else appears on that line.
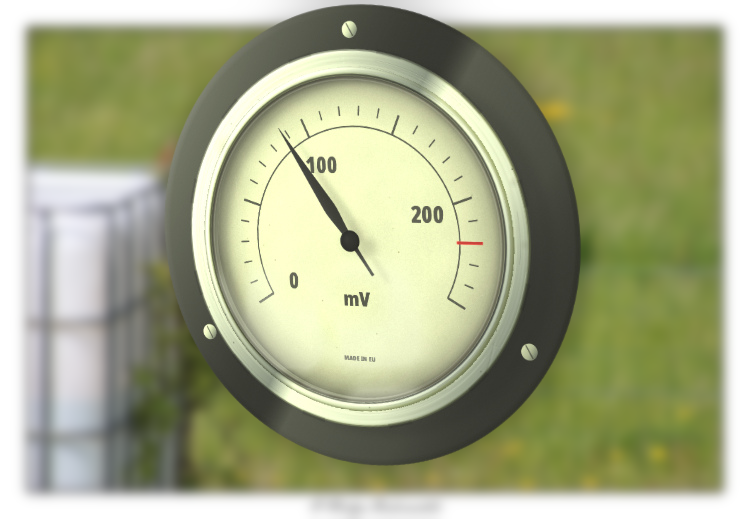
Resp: 90 mV
